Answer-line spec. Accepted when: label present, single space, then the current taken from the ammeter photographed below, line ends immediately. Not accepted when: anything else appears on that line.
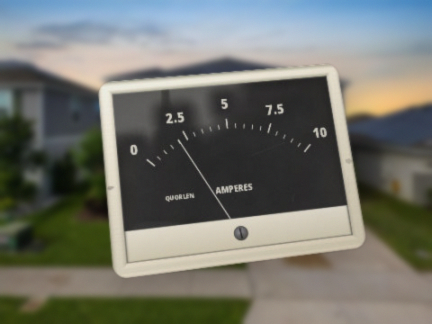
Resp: 2 A
